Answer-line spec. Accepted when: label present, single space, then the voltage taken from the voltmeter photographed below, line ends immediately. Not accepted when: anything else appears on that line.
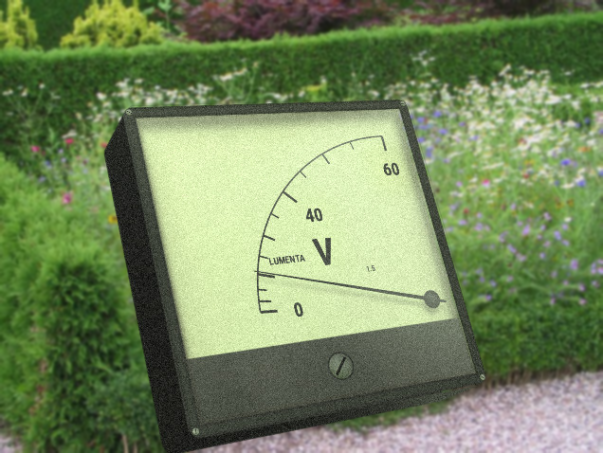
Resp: 20 V
